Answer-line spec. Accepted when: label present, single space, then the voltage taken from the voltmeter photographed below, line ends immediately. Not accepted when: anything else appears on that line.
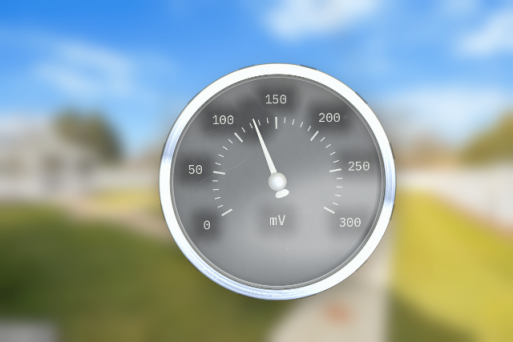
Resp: 125 mV
